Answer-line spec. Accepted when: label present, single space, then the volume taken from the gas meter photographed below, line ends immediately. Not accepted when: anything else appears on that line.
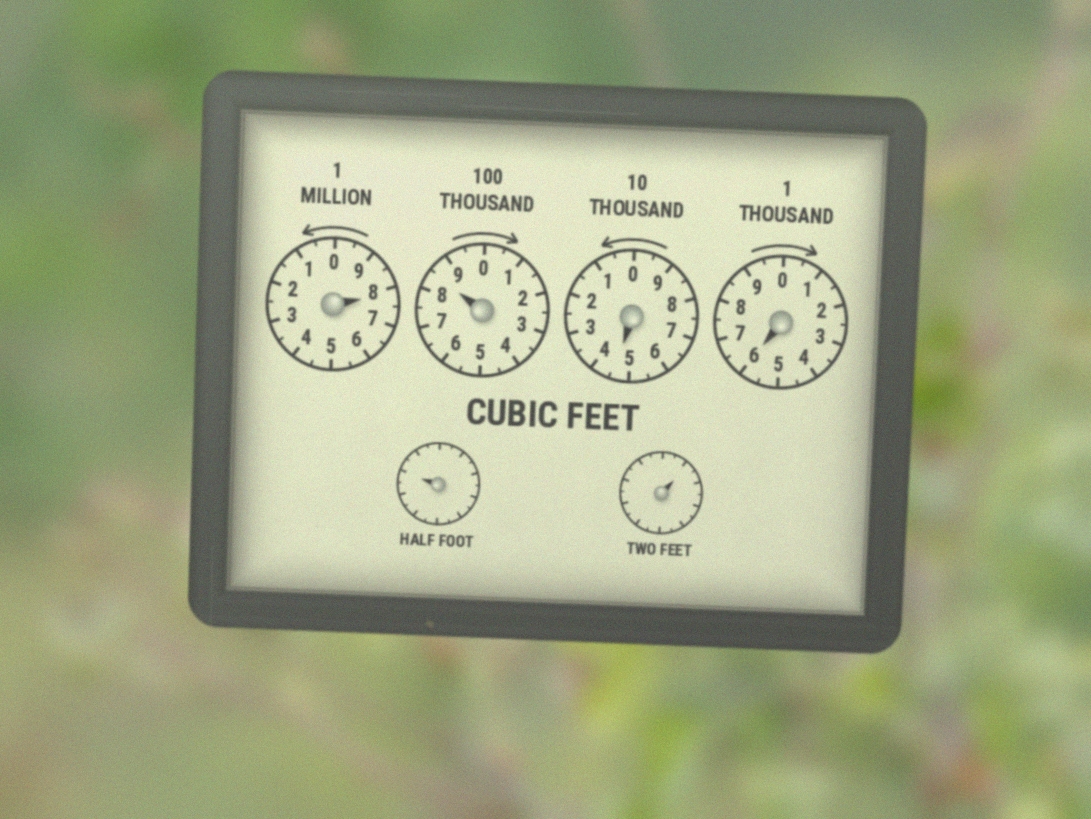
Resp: 784600 ft³
